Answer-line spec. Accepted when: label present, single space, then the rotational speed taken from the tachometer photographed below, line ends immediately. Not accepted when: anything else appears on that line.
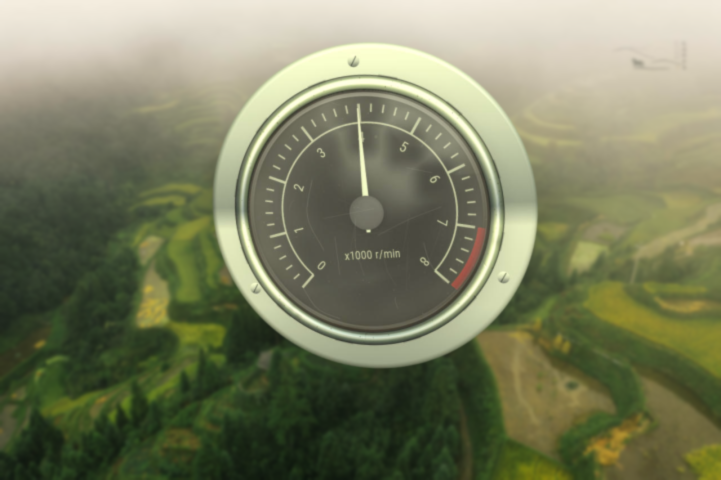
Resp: 4000 rpm
